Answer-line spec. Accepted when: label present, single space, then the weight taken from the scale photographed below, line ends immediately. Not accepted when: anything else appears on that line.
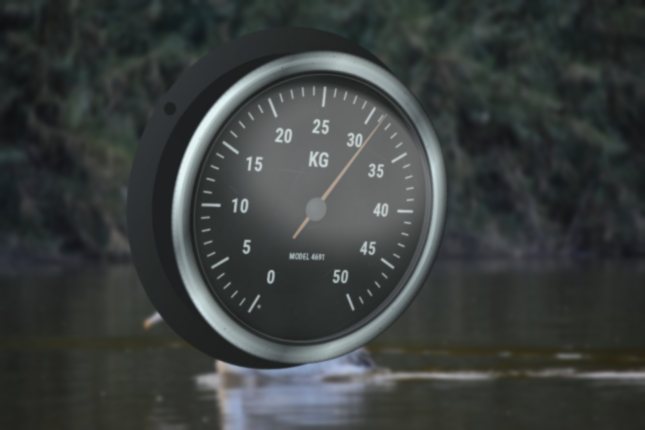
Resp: 31 kg
